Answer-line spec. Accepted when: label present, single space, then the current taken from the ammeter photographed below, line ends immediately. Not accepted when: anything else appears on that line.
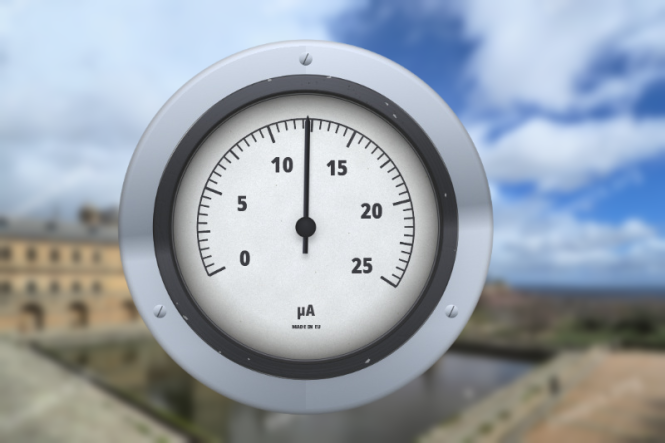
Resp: 12.25 µA
